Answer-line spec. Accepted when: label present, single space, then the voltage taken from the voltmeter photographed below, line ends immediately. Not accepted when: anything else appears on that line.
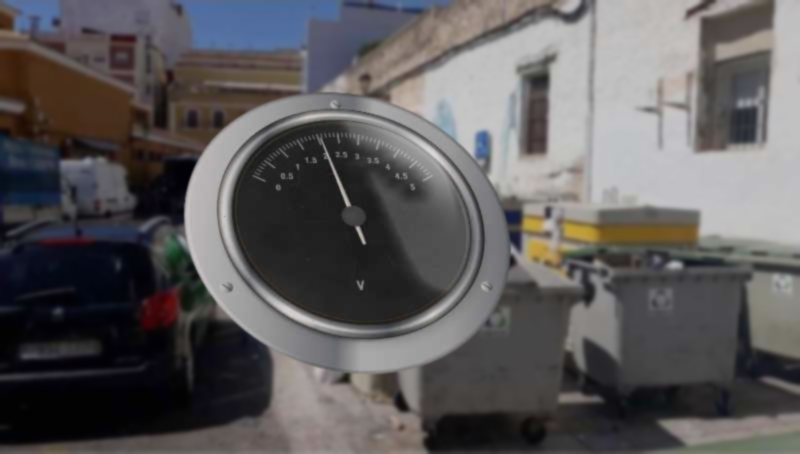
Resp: 2 V
